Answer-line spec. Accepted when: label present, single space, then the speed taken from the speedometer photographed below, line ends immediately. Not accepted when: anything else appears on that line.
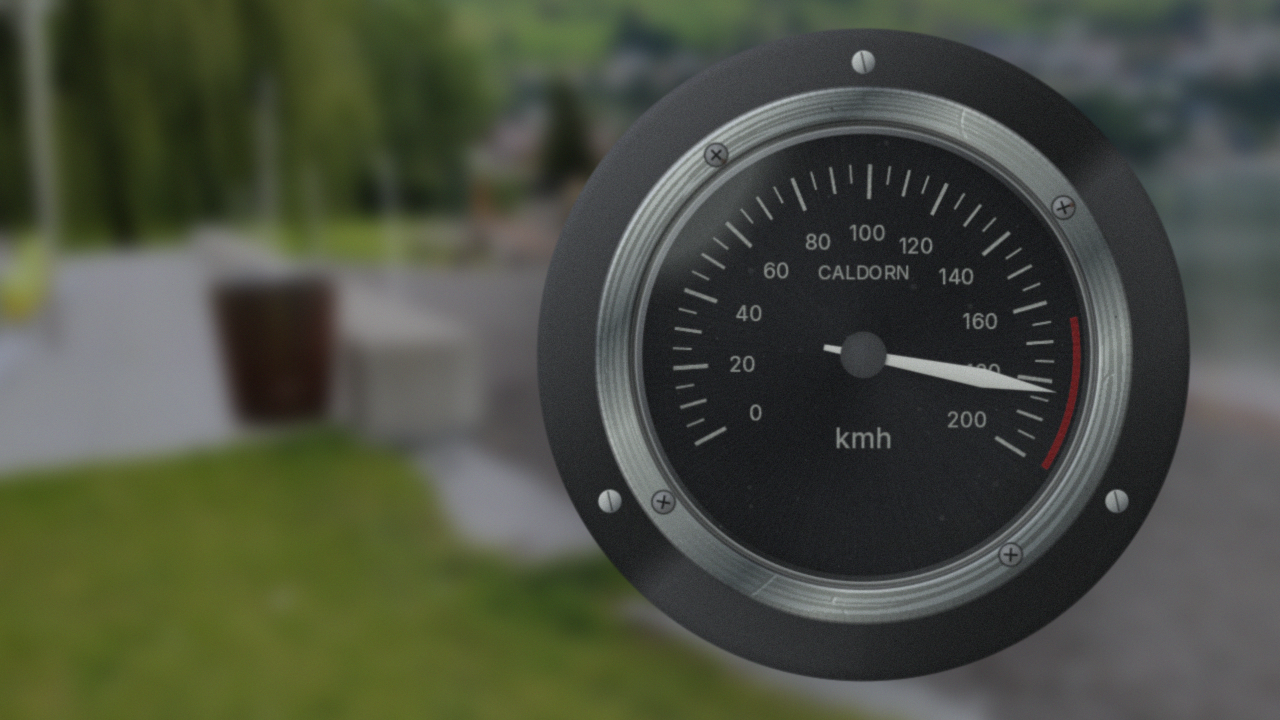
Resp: 182.5 km/h
